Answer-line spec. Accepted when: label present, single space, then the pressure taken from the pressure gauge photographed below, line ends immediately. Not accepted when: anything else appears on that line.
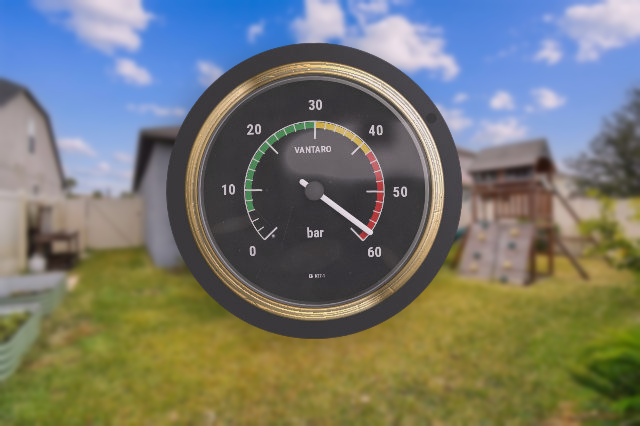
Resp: 58 bar
